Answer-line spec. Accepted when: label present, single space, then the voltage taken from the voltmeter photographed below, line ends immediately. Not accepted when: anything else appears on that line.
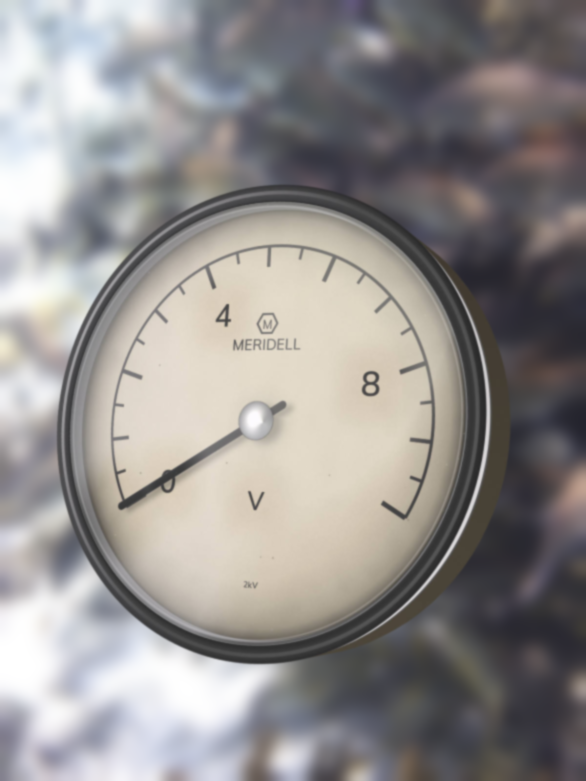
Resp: 0 V
